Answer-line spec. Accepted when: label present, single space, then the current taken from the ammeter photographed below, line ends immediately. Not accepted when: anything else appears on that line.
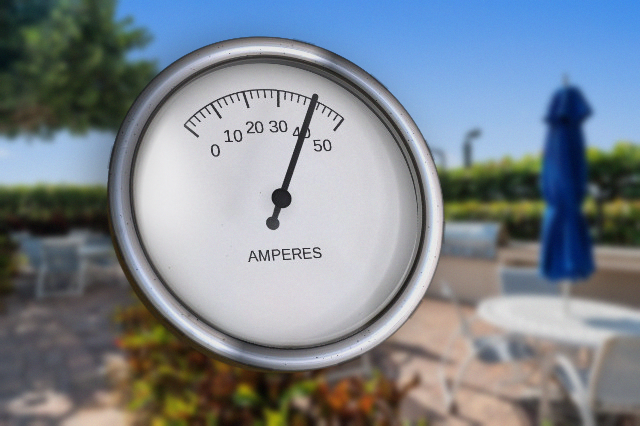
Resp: 40 A
